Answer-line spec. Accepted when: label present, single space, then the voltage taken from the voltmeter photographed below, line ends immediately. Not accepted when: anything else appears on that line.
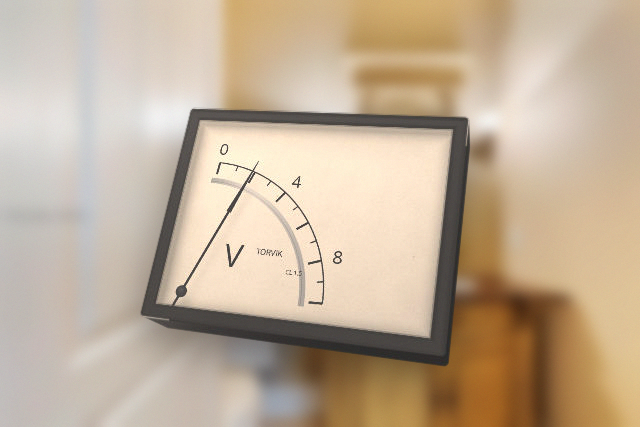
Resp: 2 V
